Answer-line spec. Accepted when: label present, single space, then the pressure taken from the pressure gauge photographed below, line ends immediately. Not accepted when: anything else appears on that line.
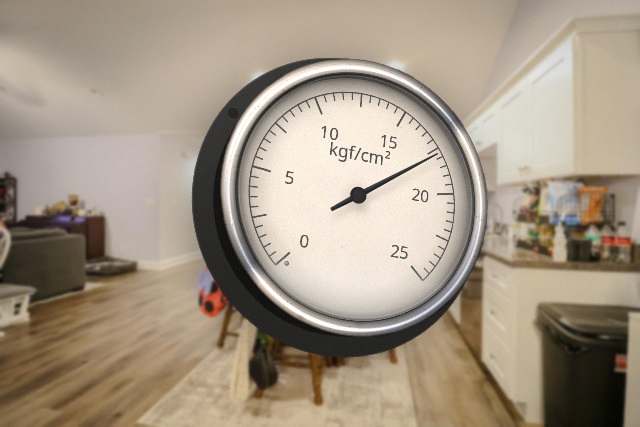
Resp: 17.75 kg/cm²
